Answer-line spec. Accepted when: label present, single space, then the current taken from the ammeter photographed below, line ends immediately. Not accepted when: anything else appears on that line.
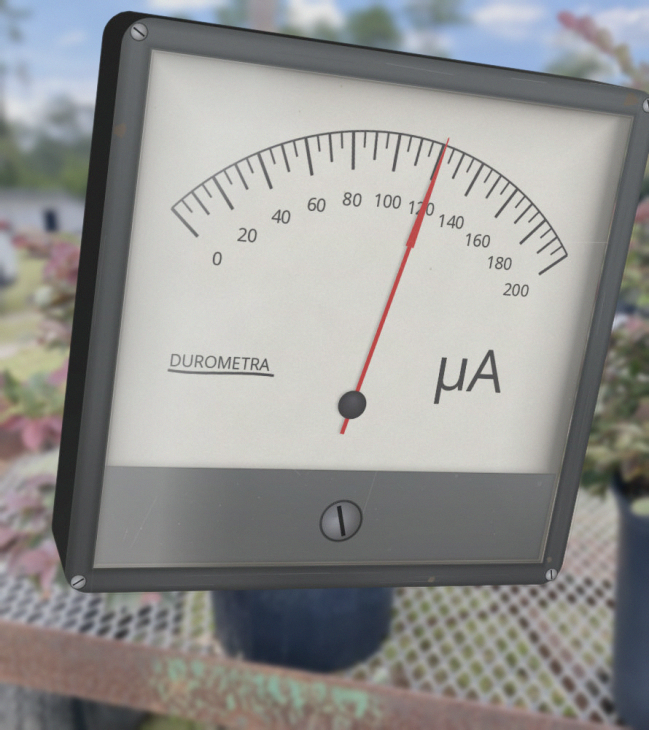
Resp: 120 µA
